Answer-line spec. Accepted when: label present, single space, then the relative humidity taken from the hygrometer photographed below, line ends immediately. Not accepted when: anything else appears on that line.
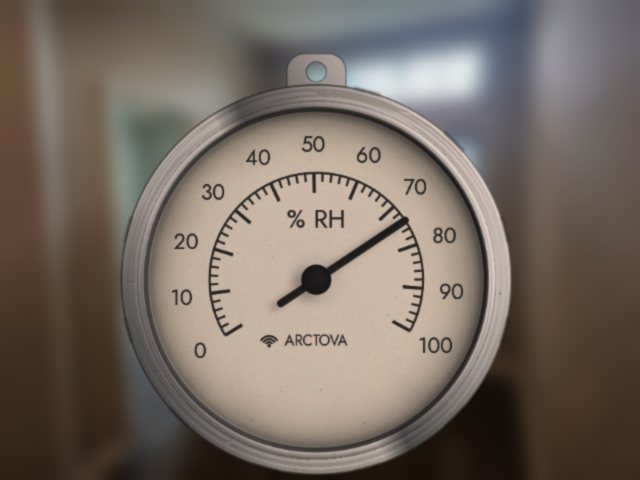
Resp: 74 %
